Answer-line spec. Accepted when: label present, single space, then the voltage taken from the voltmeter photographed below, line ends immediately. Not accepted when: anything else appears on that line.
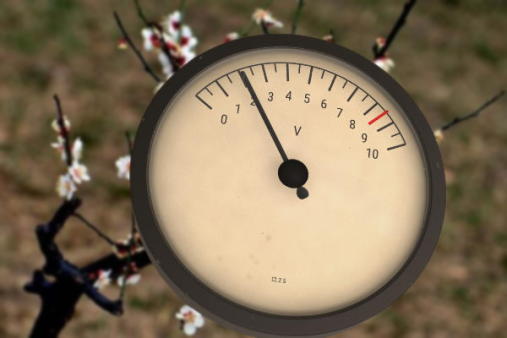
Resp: 2 V
